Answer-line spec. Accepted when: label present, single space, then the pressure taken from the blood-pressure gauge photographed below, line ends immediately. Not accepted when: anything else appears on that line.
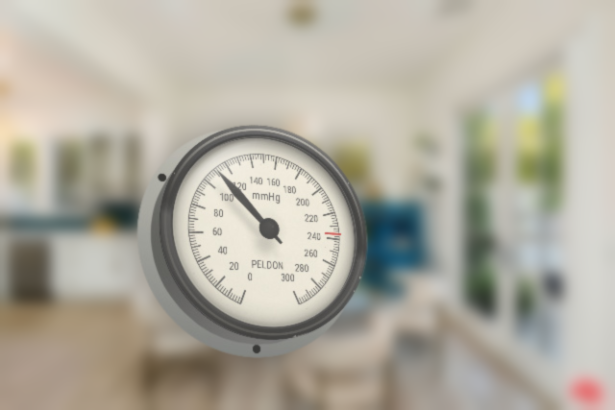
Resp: 110 mmHg
